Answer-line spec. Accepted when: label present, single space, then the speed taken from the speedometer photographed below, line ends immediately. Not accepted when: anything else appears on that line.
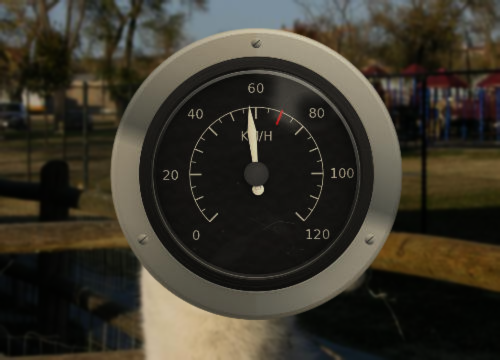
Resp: 57.5 km/h
